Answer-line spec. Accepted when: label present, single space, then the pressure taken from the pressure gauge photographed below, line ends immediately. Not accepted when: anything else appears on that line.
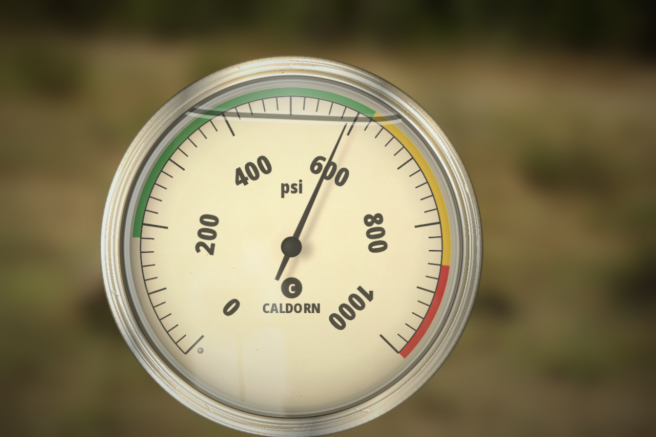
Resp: 590 psi
